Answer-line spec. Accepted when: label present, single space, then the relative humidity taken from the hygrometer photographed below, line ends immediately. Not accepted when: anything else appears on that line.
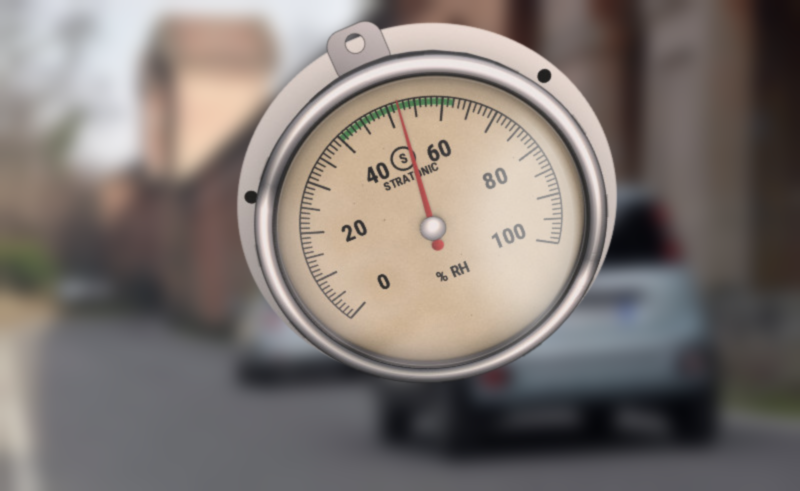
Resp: 52 %
